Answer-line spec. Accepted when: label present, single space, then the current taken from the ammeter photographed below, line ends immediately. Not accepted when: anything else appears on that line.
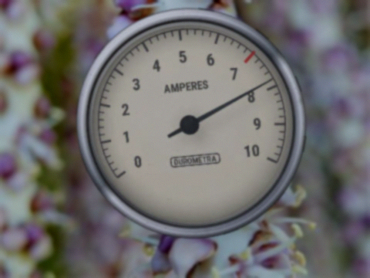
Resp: 7.8 A
